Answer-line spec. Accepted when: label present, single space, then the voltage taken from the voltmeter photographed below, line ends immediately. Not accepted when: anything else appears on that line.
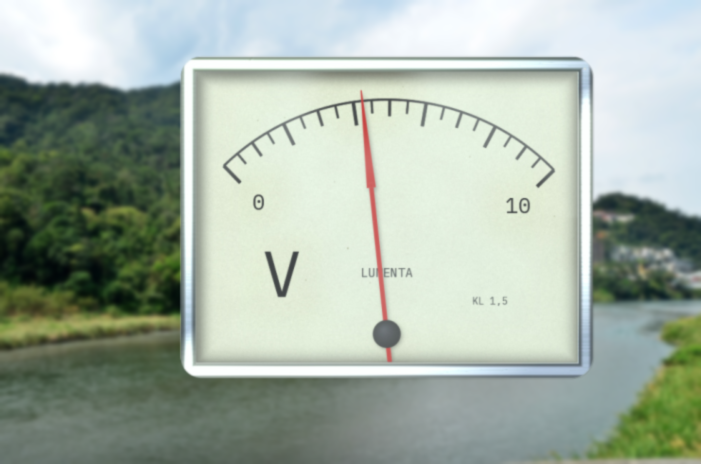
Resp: 4.25 V
